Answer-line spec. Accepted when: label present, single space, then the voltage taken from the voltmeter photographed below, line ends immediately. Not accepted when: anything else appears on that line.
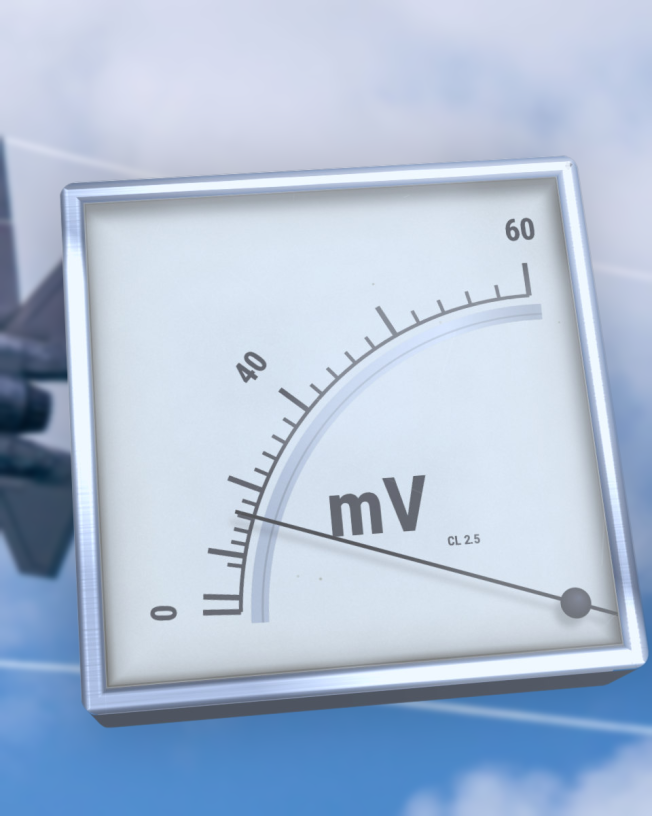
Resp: 26 mV
